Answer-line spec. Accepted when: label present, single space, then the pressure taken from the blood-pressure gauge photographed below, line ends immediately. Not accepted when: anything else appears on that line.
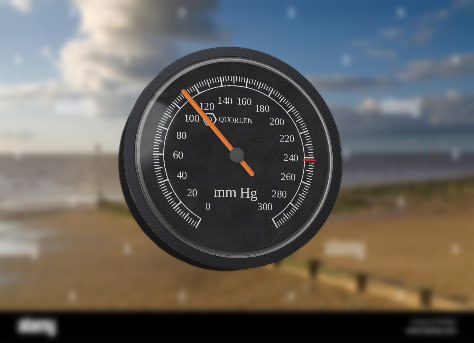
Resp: 110 mmHg
